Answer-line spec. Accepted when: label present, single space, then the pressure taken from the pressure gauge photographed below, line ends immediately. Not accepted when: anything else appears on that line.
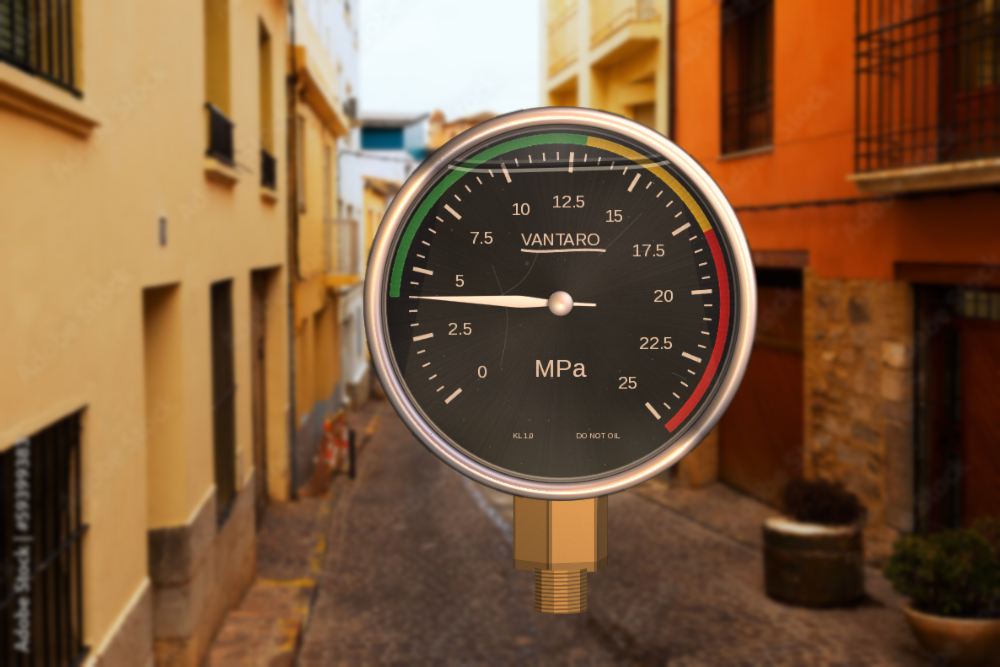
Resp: 4 MPa
